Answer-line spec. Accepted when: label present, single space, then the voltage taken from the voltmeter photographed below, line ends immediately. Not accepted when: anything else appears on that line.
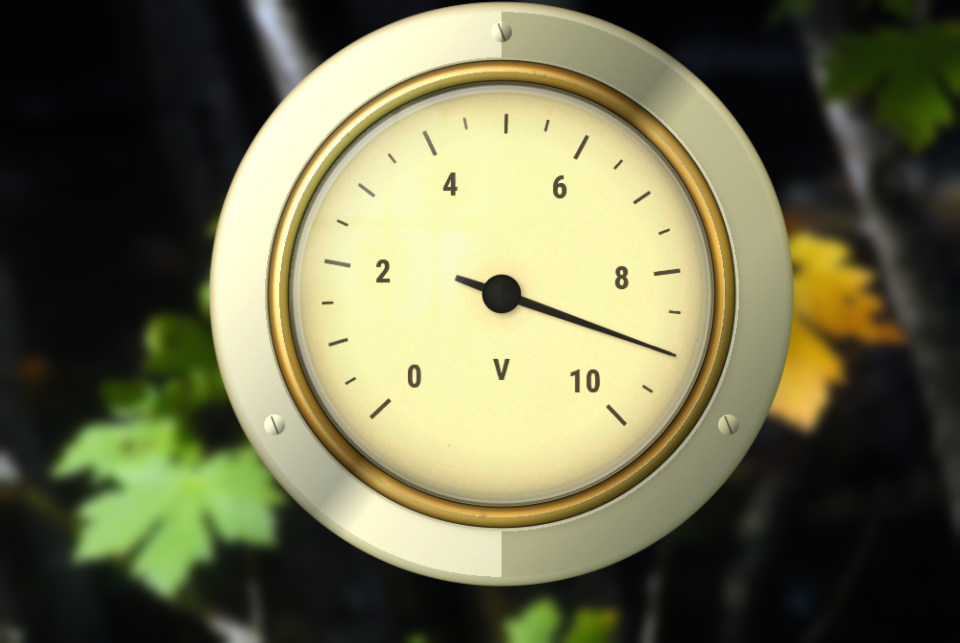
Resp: 9 V
